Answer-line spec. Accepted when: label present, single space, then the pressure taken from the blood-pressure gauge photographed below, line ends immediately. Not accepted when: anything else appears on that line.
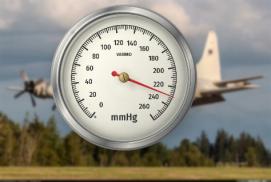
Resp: 230 mmHg
